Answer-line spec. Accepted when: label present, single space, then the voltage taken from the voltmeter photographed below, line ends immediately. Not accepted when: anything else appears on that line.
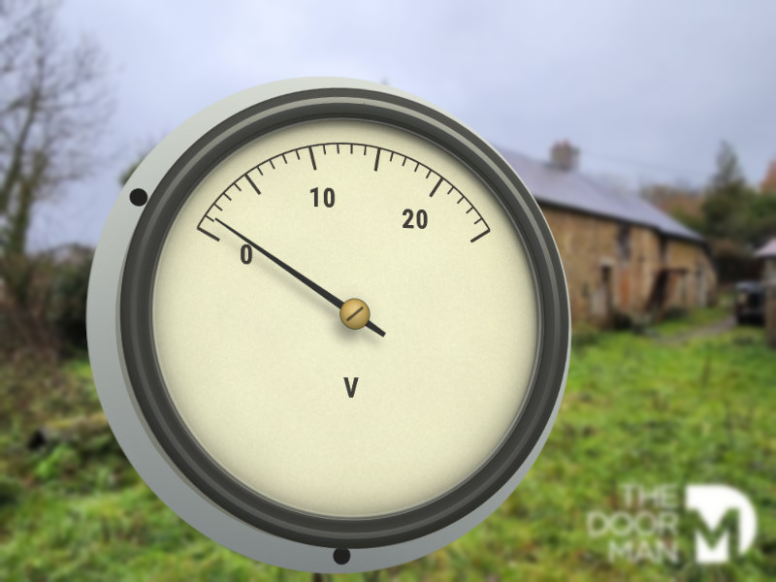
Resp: 1 V
